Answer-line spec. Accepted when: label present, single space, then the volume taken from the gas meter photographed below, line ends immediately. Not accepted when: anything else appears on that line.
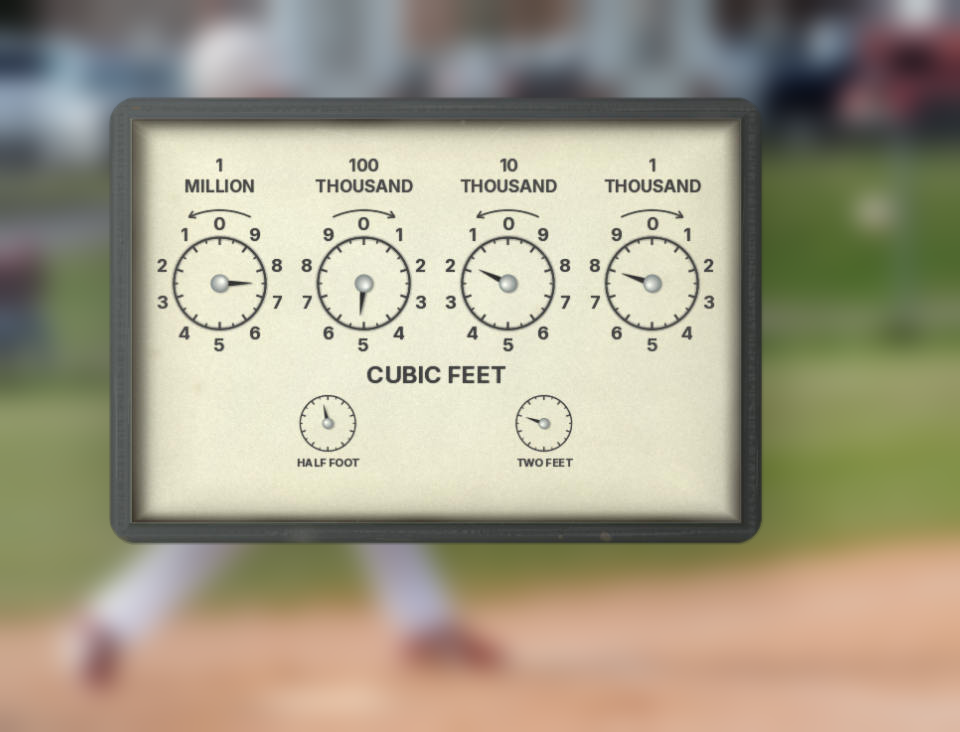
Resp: 751800 ft³
